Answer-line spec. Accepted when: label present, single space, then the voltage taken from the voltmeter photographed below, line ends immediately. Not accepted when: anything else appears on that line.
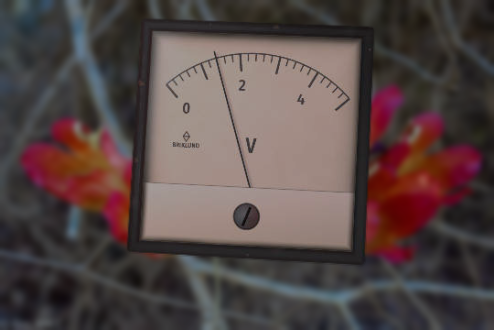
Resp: 1.4 V
